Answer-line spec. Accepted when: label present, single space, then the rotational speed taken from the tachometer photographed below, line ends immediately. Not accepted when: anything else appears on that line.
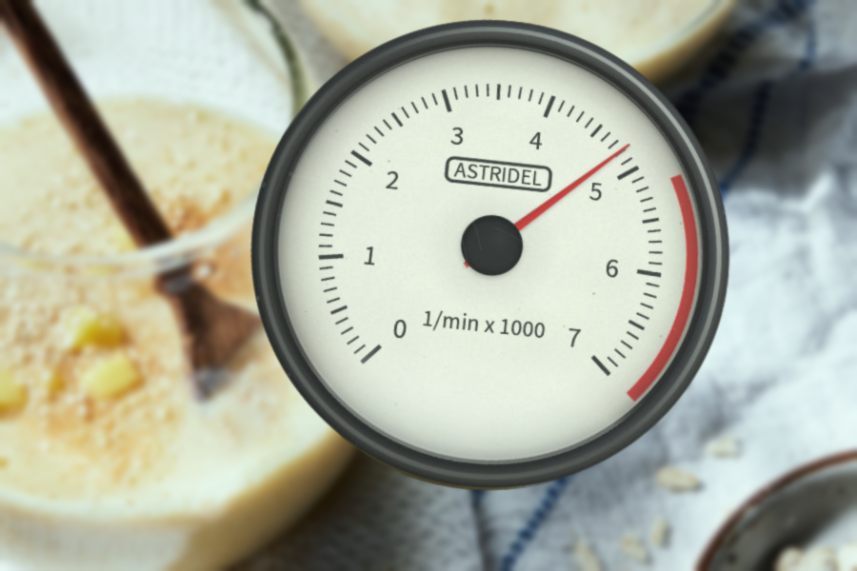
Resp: 4800 rpm
